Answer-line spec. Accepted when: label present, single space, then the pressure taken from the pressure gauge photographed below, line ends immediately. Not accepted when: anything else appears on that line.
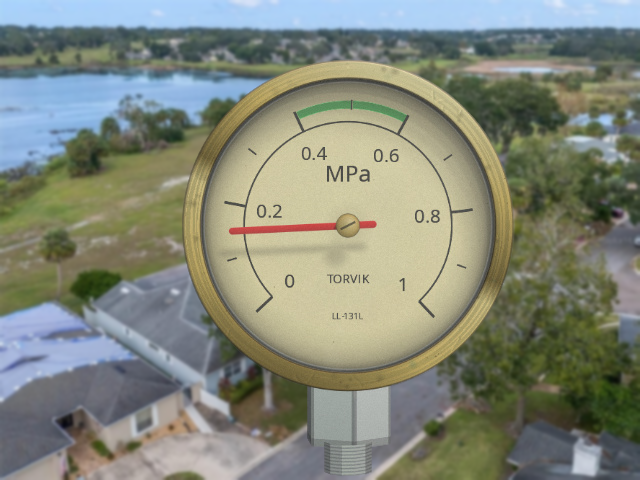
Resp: 0.15 MPa
